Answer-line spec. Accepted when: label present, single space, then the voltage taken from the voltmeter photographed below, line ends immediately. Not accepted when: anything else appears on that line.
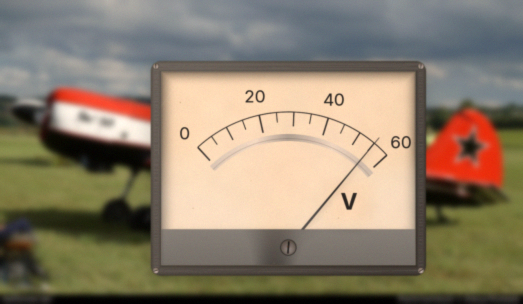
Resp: 55 V
